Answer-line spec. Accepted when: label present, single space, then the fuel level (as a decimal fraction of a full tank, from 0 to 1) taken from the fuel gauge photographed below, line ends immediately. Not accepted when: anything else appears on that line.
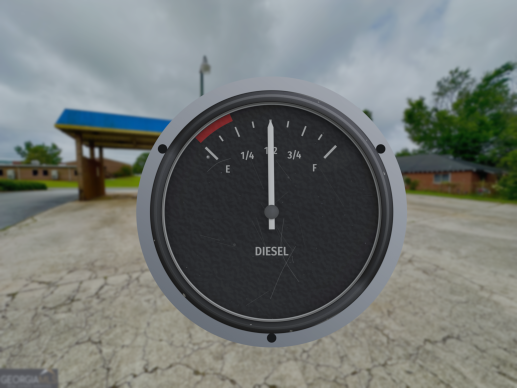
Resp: 0.5
